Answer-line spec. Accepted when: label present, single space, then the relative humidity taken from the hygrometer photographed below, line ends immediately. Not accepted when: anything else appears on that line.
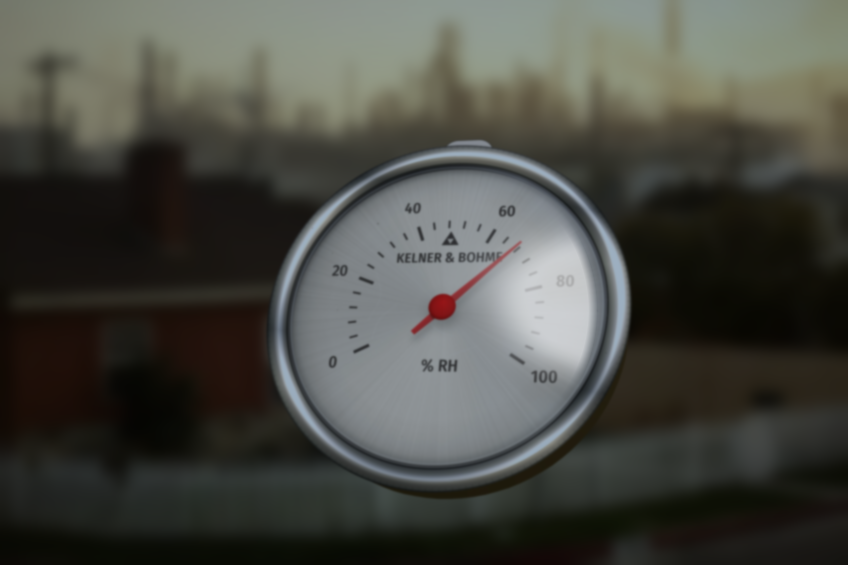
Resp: 68 %
